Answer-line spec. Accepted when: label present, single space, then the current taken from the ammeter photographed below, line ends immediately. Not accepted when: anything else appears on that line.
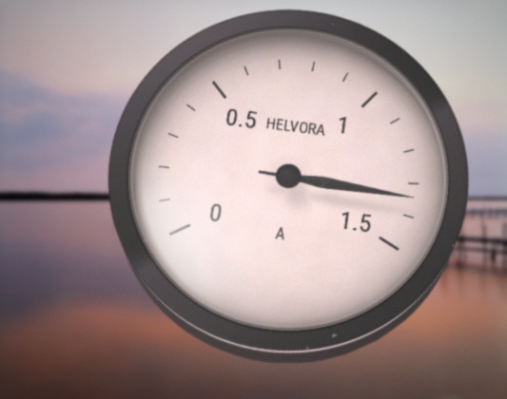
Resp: 1.35 A
